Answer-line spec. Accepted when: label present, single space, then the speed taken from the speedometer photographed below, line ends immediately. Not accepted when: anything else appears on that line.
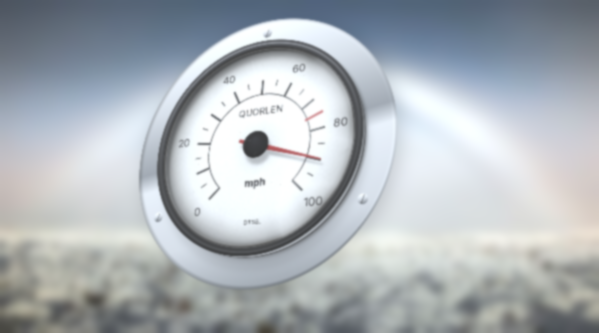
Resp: 90 mph
